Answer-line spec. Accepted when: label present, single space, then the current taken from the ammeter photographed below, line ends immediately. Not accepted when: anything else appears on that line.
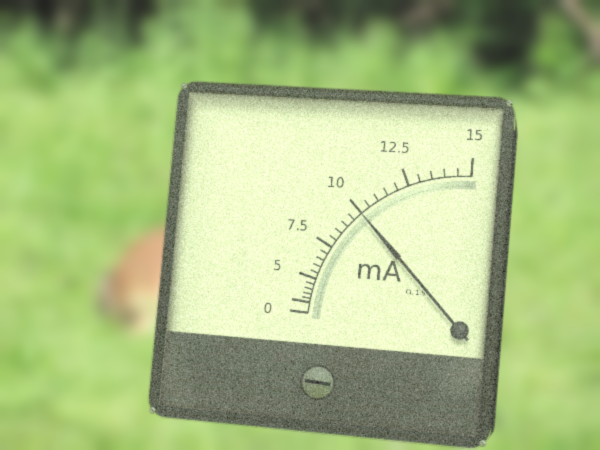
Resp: 10 mA
